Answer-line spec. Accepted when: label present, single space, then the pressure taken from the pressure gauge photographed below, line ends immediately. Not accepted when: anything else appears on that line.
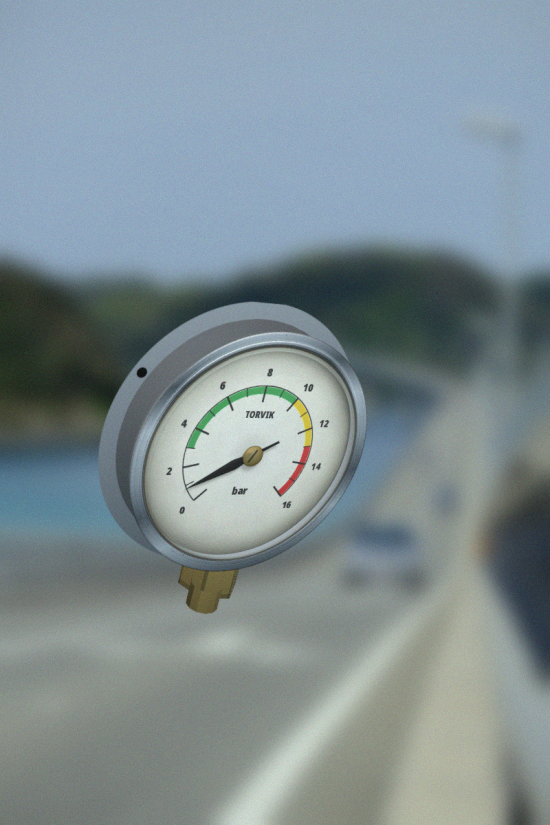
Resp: 1 bar
